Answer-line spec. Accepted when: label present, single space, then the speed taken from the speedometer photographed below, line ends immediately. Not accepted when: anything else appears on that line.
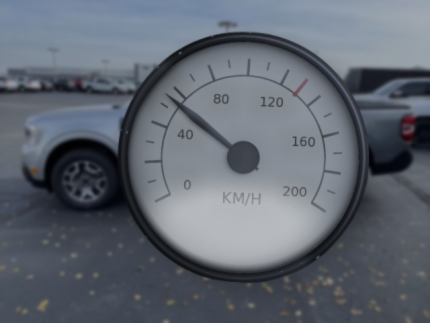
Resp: 55 km/h
